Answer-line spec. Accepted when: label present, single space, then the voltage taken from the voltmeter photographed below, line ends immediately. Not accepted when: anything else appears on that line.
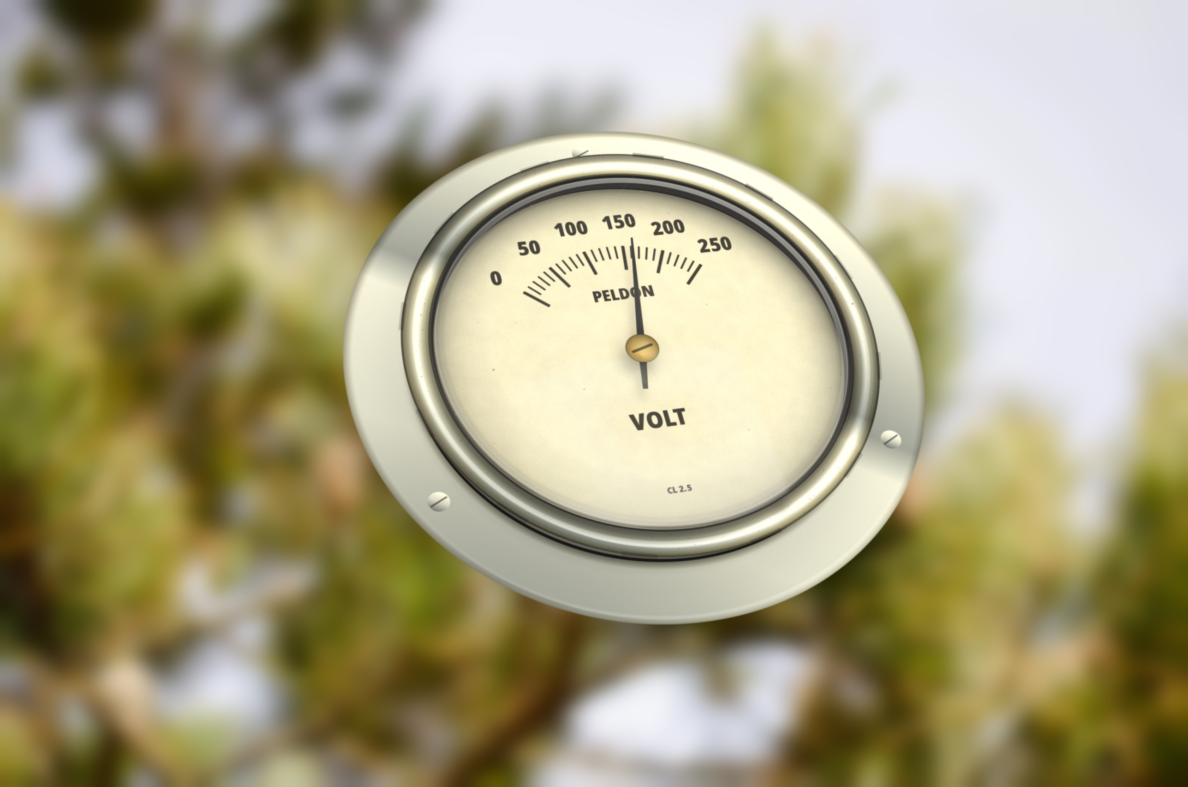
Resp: 160 V
